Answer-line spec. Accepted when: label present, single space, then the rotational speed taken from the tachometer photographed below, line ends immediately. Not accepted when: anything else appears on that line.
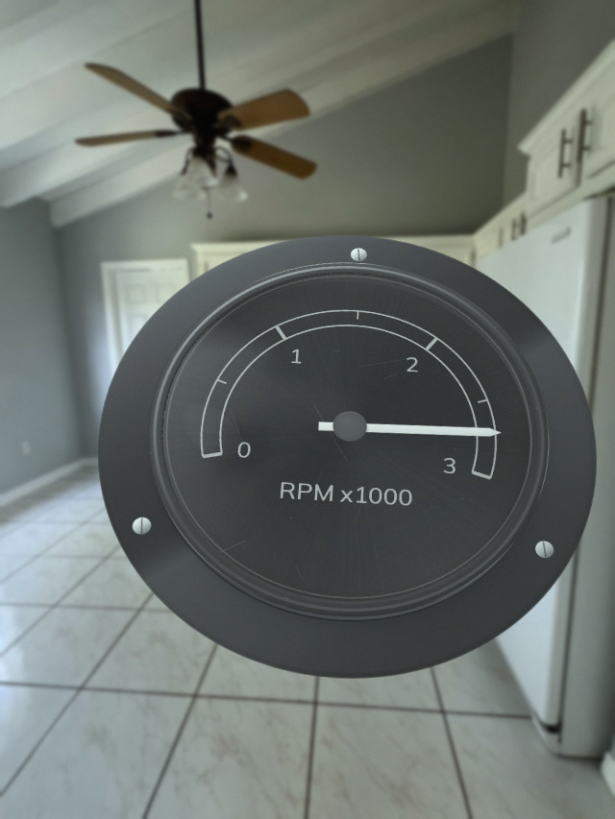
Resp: 2750 rpm
